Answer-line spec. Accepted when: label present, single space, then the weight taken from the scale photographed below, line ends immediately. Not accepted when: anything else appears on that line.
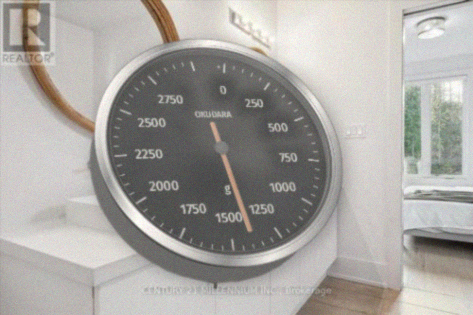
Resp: 1400 g
